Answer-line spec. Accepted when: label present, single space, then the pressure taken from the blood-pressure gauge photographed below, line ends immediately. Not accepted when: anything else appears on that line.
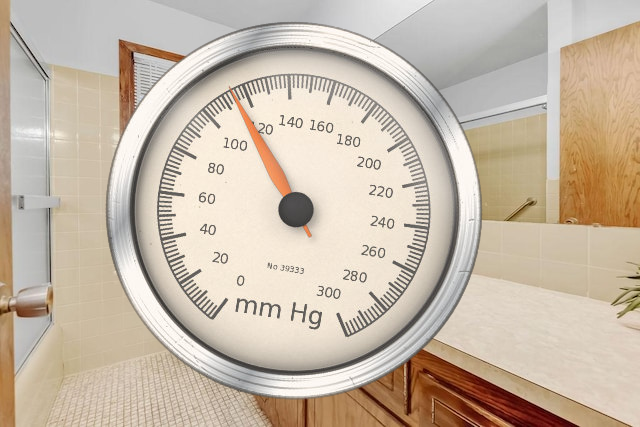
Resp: 114 mmHg
